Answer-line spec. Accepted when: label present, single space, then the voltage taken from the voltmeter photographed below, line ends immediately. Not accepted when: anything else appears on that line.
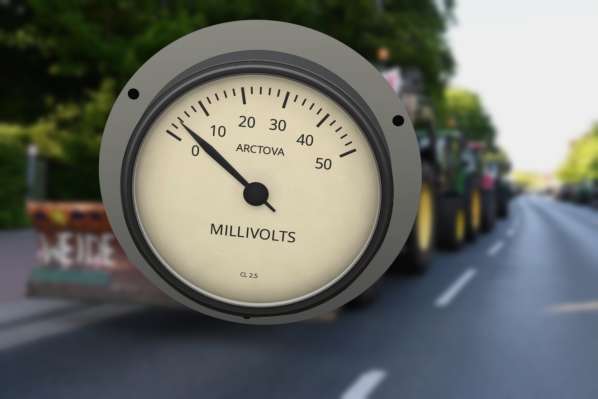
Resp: 4 mV
